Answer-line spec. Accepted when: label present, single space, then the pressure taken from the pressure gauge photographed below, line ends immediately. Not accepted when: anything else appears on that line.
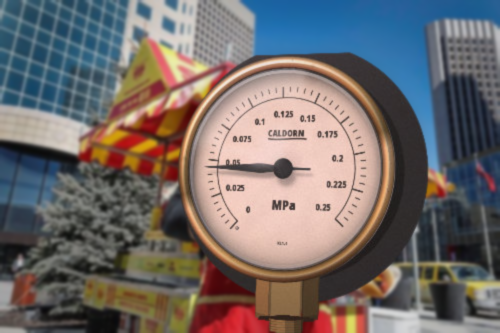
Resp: 0.045 MPa
